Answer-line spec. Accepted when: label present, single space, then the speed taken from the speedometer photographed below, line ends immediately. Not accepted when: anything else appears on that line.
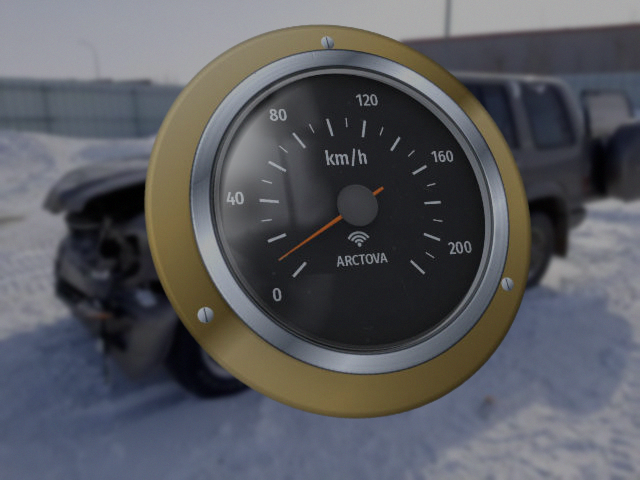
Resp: 10 km/h
